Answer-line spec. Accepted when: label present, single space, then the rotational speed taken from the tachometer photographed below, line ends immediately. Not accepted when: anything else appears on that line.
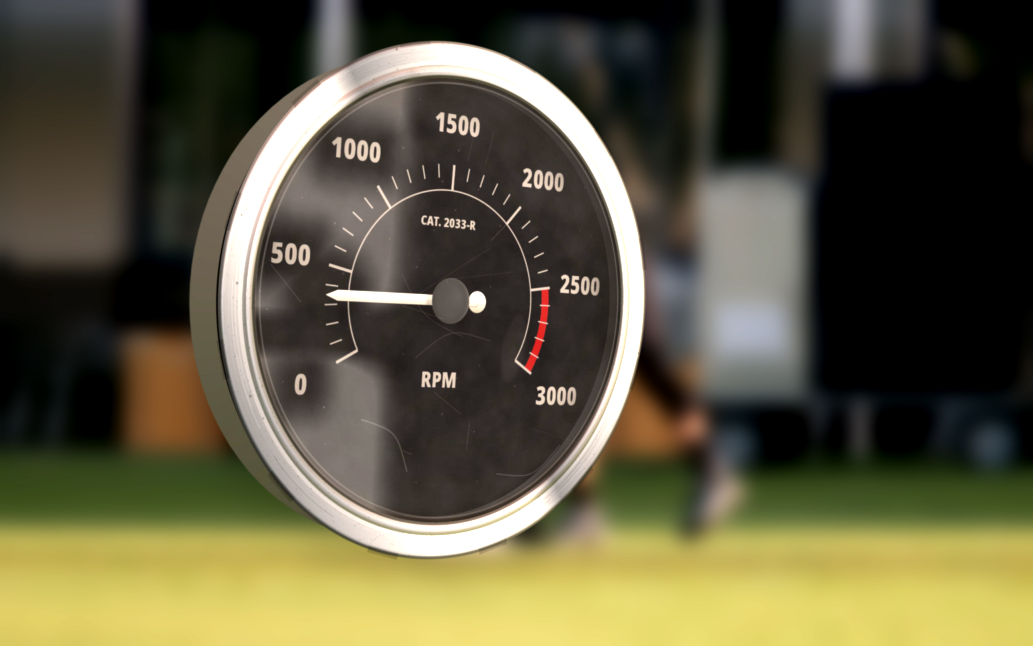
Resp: 350 rpm
